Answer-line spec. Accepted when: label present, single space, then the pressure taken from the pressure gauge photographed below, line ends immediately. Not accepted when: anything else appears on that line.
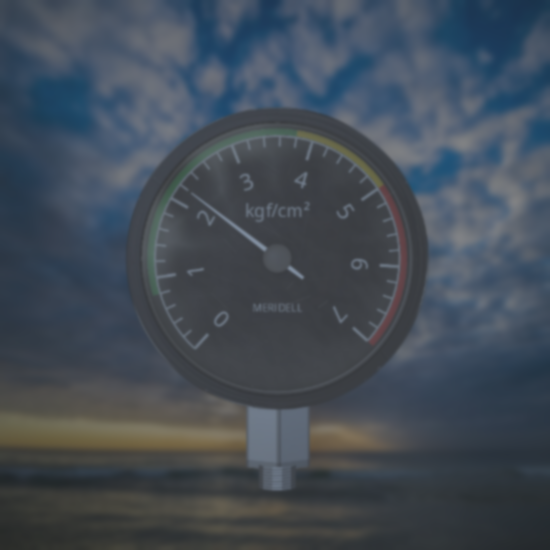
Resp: 2.2 kg/cm²
